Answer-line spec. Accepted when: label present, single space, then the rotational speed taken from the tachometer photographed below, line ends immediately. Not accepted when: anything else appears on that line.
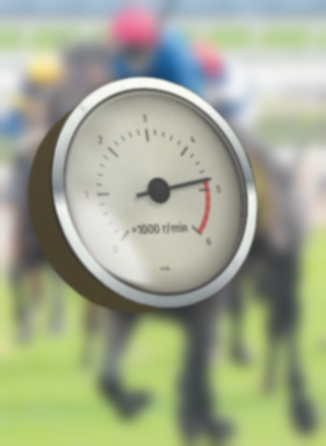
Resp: 4800 rpm
